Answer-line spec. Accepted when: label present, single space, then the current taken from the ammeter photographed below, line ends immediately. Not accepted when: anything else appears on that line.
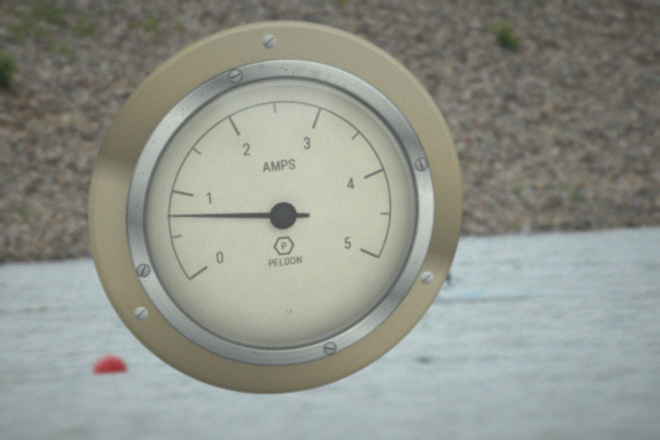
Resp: 0.75 A
